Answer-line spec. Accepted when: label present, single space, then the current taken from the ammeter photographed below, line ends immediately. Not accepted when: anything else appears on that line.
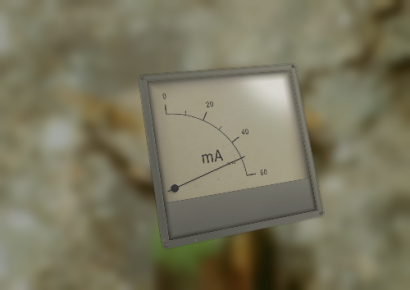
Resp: 50 mA
